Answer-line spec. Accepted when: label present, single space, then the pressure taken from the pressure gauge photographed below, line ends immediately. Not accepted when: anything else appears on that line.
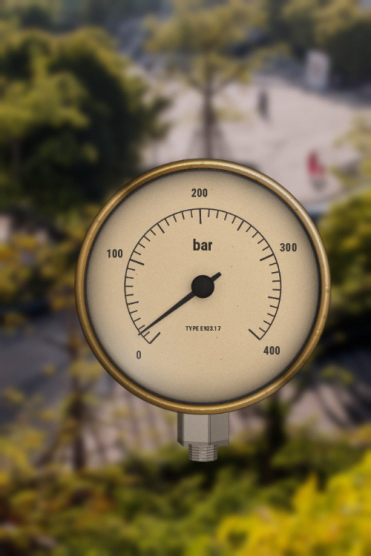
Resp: 15 bar
